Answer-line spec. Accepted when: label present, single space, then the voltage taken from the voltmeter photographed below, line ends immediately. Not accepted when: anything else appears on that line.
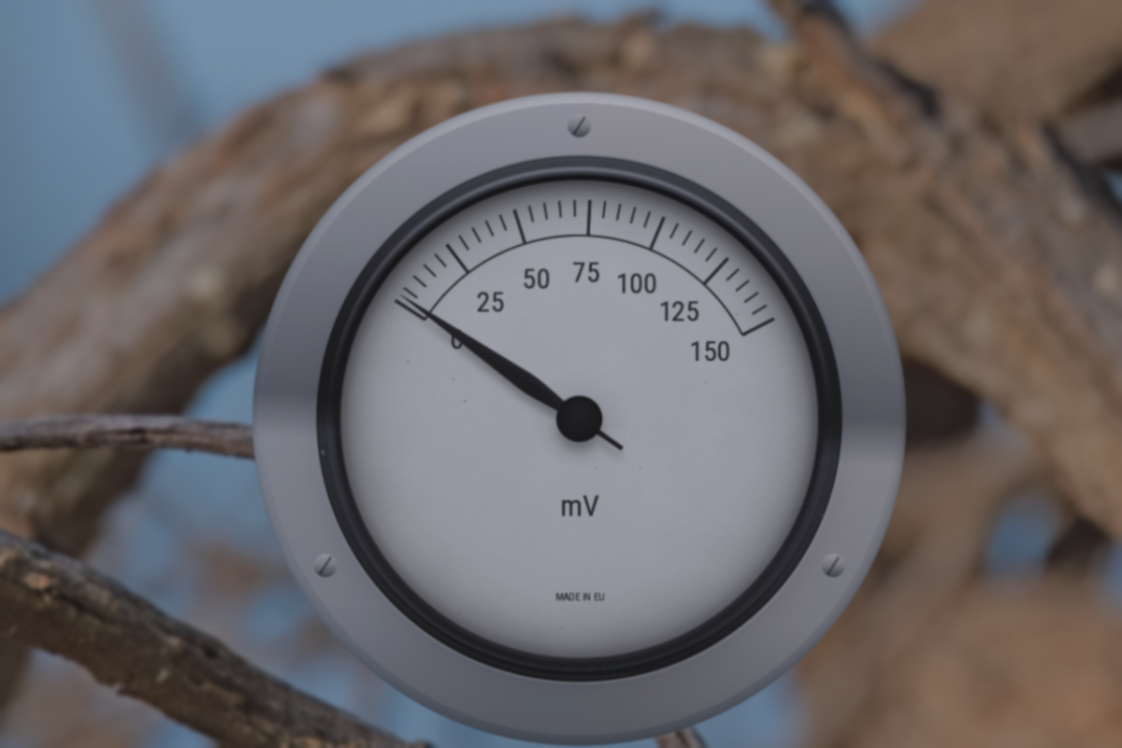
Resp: 2.5 mV
